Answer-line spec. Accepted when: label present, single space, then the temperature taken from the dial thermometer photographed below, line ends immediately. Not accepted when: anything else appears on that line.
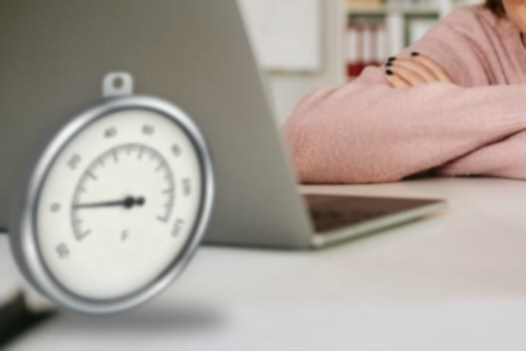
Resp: 0 °F
